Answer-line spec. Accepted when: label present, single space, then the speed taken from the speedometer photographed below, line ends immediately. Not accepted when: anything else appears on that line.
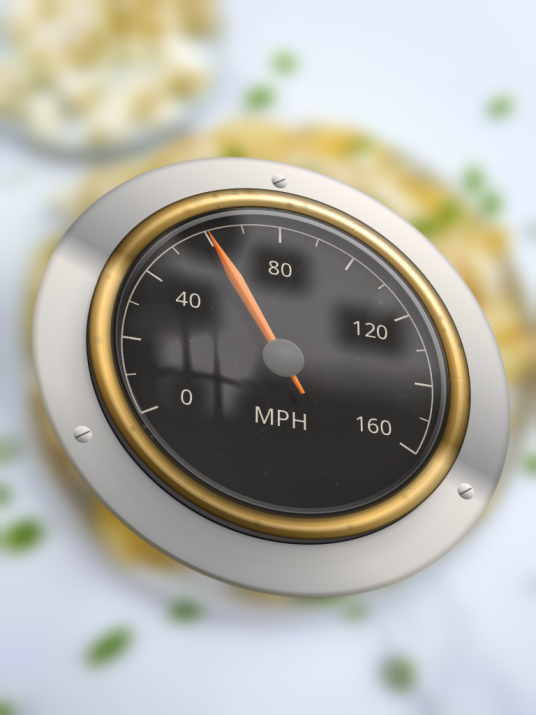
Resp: 60 mph
